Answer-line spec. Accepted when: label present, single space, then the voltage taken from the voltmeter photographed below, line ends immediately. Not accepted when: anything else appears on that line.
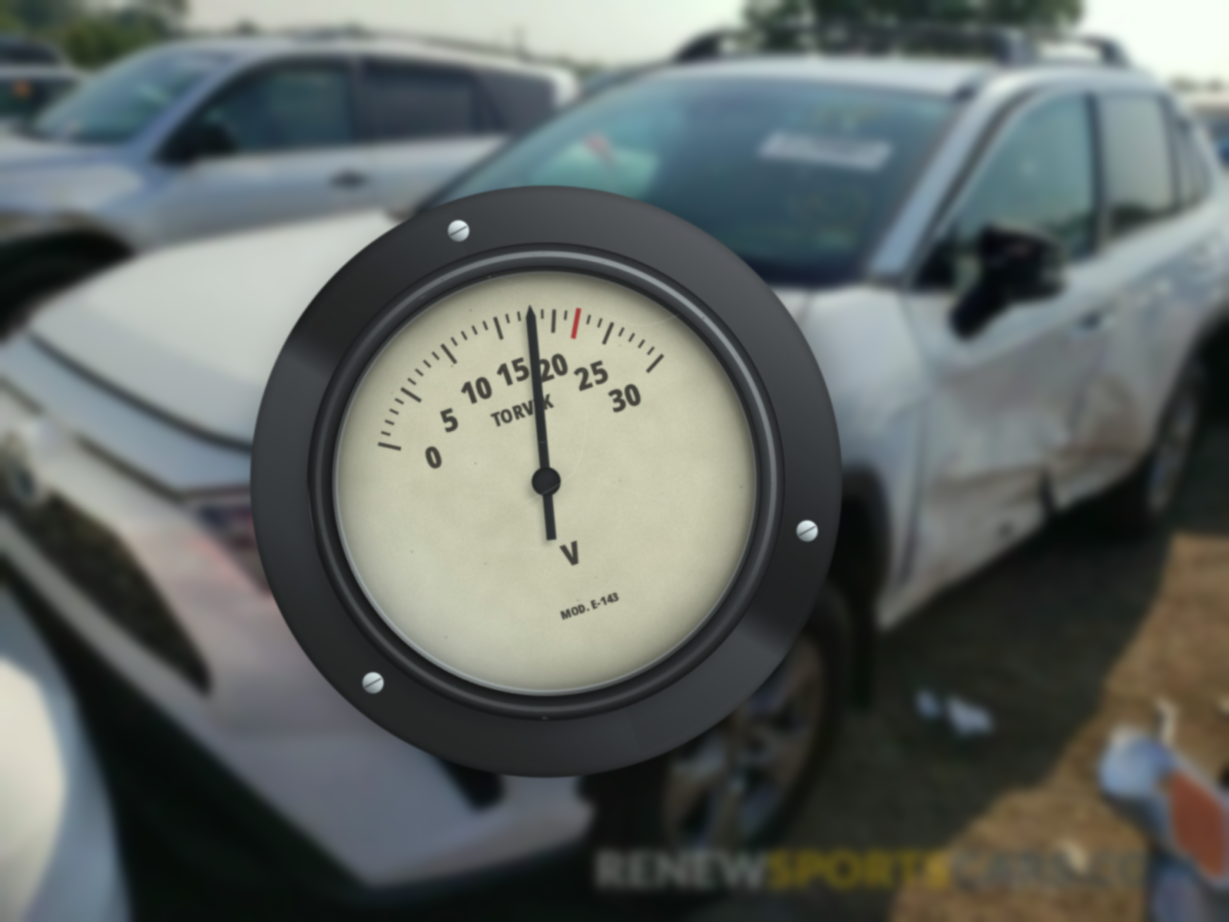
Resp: 18 V
